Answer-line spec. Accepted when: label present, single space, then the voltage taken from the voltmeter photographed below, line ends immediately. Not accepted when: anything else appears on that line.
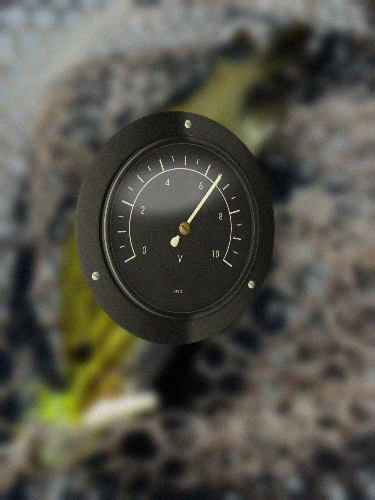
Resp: 6.5 V
